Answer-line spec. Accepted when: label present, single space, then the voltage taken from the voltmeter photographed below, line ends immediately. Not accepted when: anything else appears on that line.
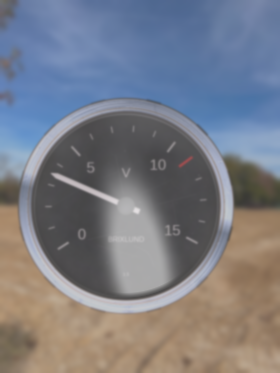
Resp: 3.5 V
